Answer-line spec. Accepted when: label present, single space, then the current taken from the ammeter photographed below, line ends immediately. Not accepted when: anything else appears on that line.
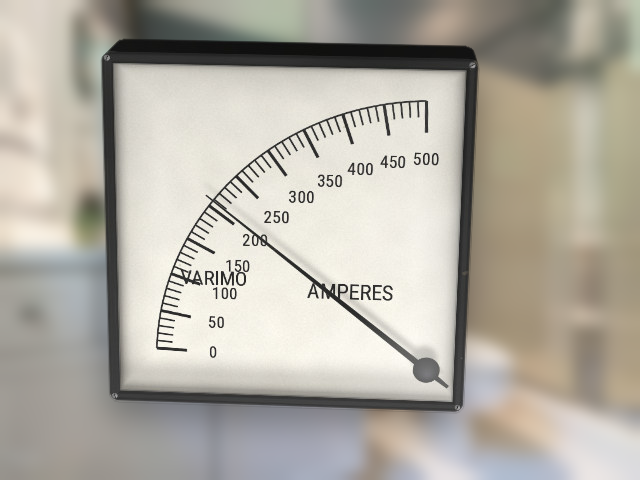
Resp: 210 A
